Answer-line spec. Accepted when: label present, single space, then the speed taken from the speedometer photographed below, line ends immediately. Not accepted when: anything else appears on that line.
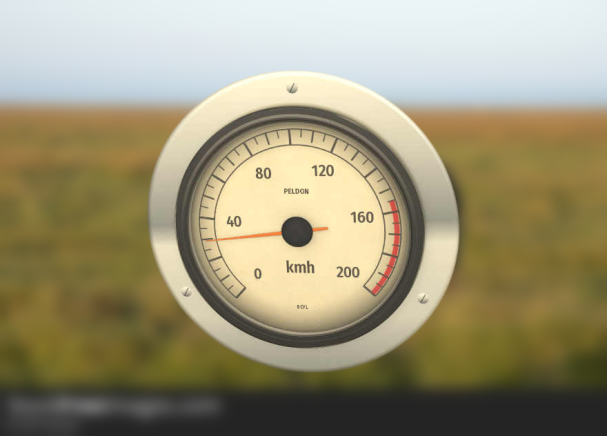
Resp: 30 km/h
